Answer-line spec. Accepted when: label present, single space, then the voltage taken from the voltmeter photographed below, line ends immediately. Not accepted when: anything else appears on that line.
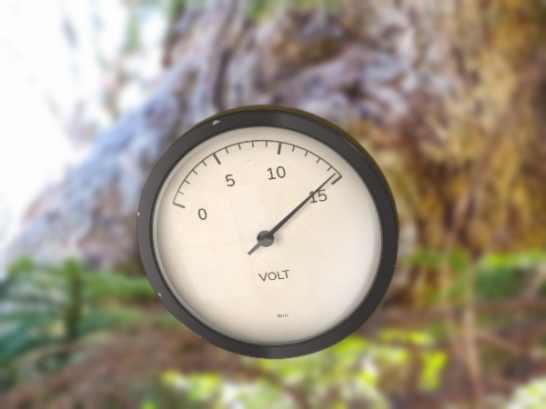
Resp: 14.5 V
